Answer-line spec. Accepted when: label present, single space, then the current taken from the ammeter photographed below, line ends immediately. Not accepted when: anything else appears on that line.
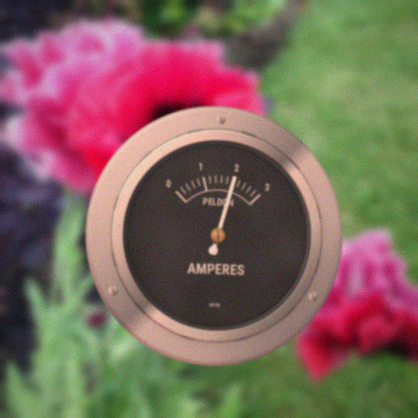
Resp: 2 A
